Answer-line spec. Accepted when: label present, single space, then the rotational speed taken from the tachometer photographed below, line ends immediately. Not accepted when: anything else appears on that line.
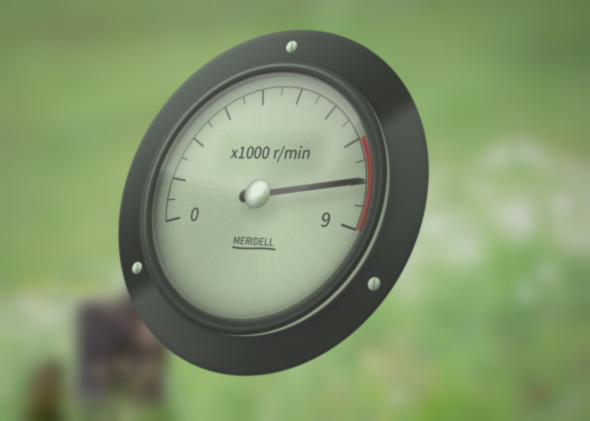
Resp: 8000 rpm
